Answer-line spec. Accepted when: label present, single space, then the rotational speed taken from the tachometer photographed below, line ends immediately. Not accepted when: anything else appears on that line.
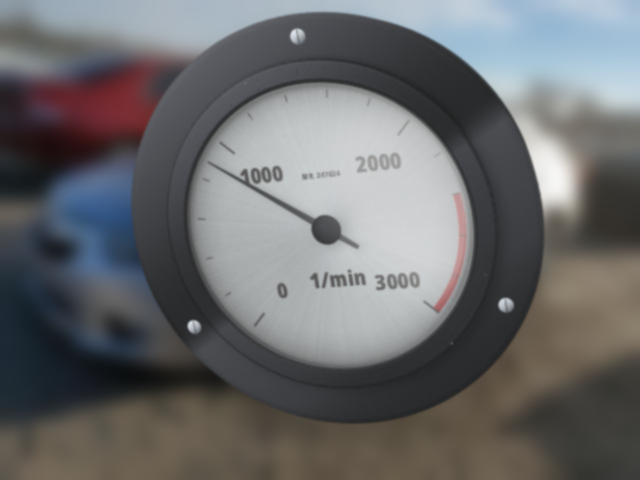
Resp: 900 rpm
